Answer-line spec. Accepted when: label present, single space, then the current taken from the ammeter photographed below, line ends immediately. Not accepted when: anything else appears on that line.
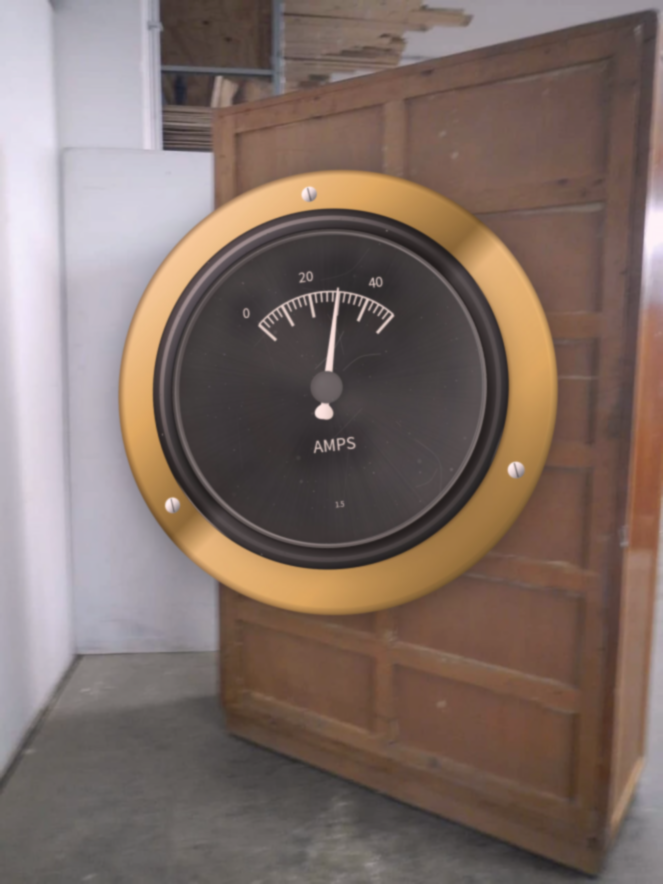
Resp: 30 A
